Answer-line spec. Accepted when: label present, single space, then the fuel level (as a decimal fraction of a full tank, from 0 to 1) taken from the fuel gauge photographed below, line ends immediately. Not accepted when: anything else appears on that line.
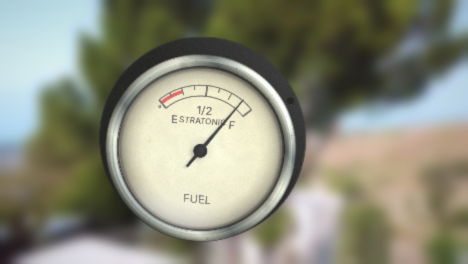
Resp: 0.875
